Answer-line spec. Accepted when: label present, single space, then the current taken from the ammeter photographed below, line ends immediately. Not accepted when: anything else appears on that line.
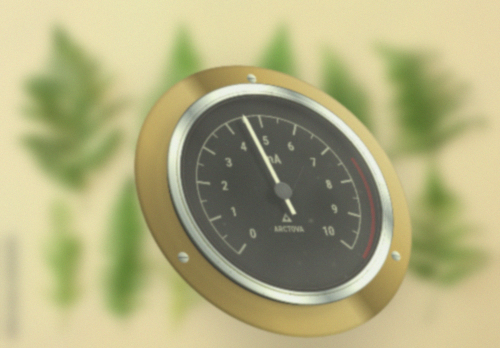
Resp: 4.5 mA
